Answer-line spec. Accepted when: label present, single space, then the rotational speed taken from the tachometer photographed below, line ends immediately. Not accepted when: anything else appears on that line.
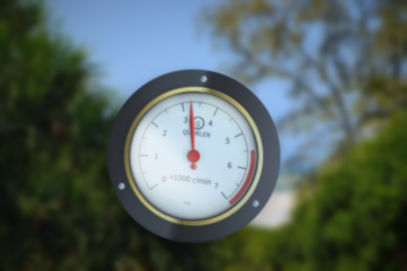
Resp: 3250 rpm
